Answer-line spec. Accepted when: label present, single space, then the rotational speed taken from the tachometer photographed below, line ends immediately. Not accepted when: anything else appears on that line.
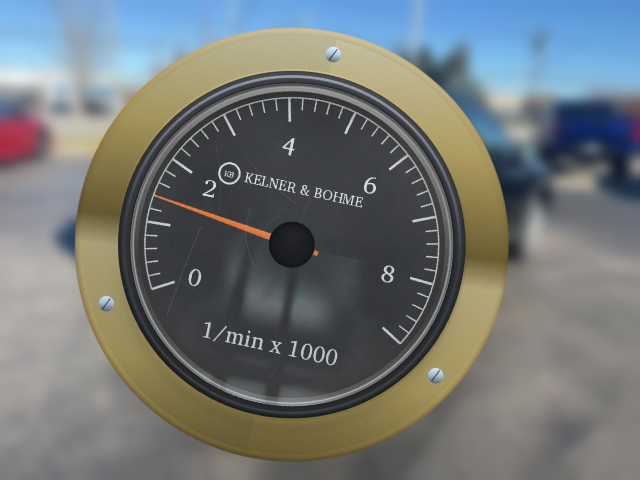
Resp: 1400 rpm
